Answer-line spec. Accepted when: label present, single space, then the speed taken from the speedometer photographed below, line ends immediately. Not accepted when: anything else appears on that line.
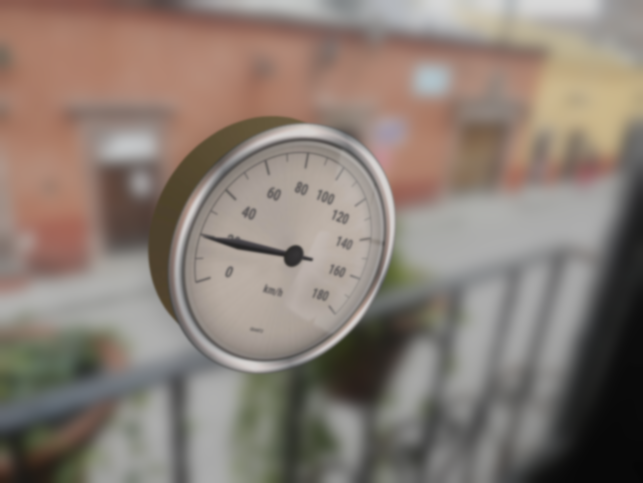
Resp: 20 km/h
